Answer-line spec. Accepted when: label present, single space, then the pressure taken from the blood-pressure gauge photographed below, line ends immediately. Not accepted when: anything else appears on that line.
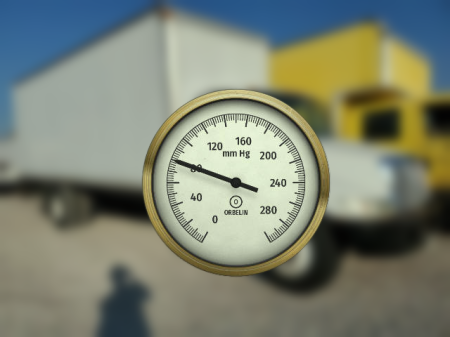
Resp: 80 mmHg
